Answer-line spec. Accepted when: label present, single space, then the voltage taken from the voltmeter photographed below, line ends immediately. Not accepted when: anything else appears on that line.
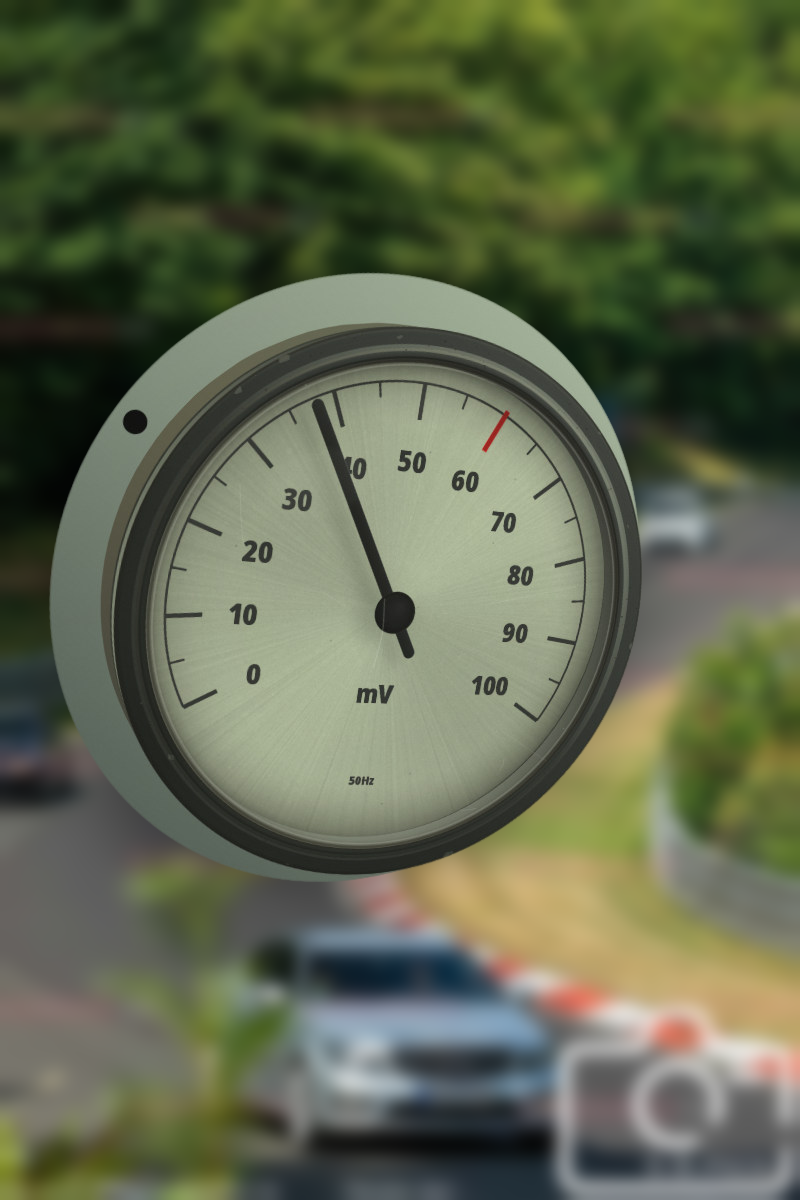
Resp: 37.5 mV
